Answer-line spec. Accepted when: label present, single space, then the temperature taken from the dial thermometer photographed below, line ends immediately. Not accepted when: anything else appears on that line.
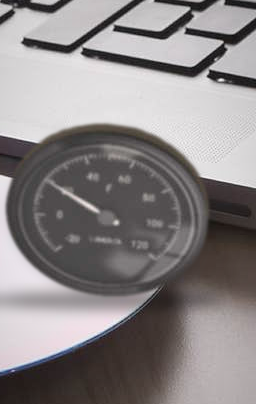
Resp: 20 °F
